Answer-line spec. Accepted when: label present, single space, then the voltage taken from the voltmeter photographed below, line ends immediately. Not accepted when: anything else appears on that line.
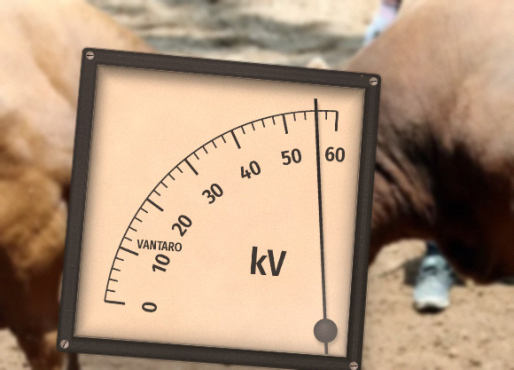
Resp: 56 kV
